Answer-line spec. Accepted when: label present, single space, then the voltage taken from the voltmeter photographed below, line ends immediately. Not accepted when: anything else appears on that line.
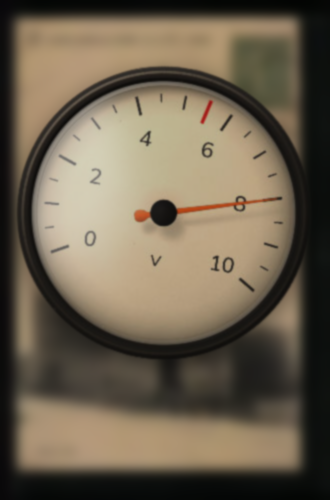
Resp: 8 V
